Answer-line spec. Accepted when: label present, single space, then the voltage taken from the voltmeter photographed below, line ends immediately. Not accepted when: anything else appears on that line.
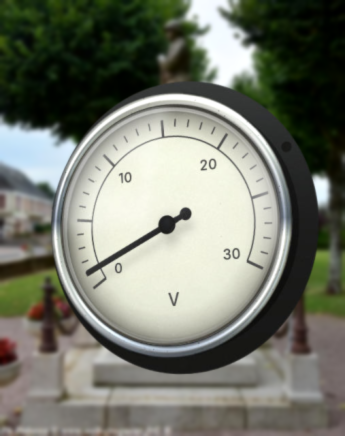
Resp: 1 V
